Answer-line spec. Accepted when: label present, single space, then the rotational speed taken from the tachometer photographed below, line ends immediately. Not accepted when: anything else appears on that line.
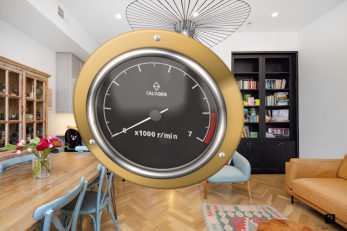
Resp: 0 rpm
